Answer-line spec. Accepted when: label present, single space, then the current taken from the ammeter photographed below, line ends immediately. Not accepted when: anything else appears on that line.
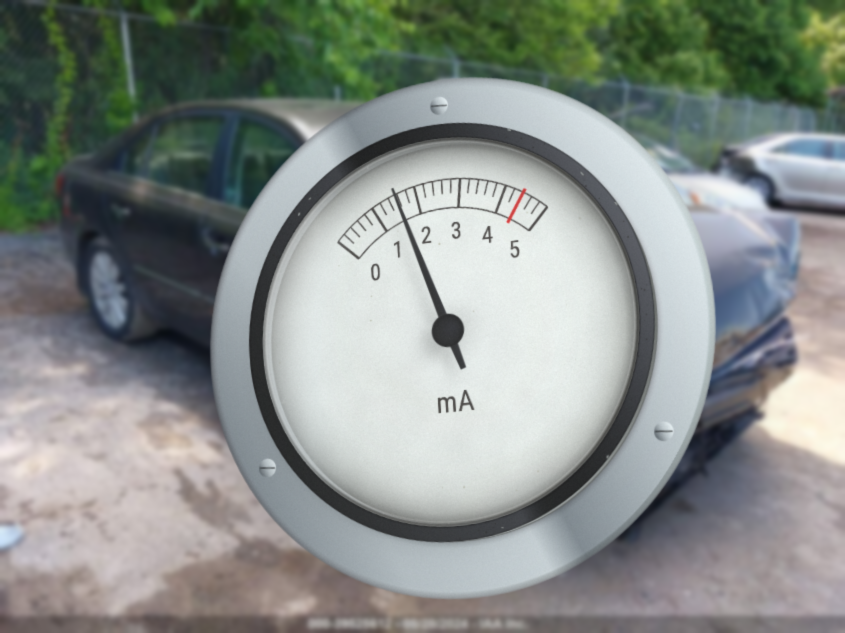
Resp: 1.6 mA
